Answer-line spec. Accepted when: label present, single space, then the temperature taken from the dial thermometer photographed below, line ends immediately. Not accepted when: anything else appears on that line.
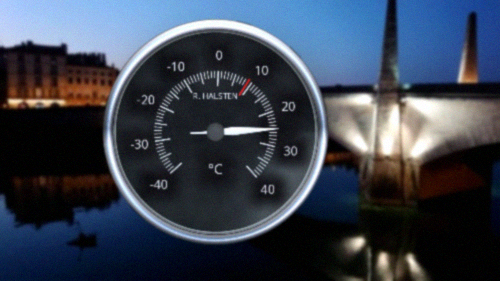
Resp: 25 °C
